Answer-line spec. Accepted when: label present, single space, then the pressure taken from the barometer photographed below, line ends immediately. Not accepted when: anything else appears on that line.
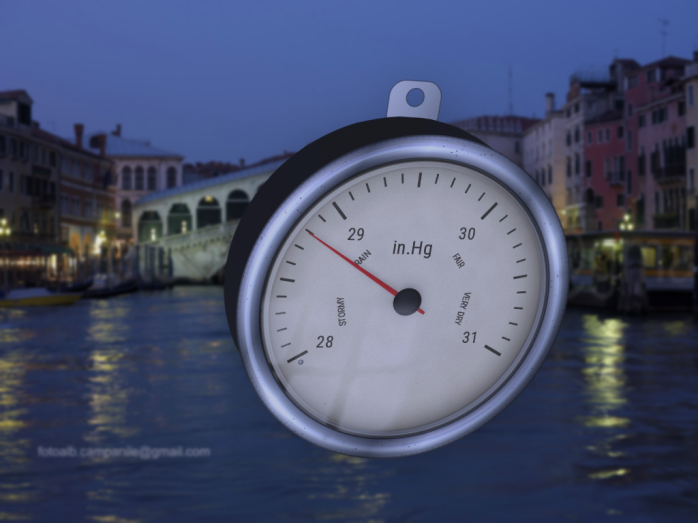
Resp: 28.8 inHg
